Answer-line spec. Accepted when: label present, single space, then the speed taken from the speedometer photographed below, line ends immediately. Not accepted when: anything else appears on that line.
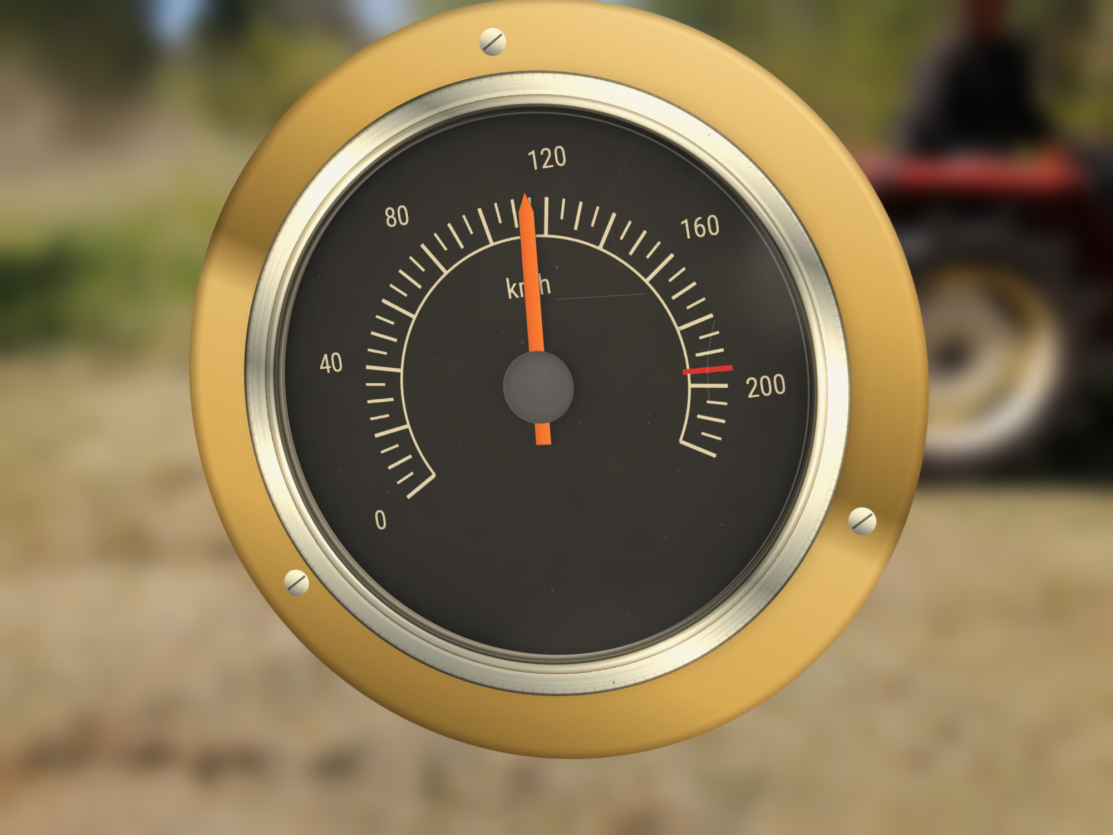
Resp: 115 km/h
